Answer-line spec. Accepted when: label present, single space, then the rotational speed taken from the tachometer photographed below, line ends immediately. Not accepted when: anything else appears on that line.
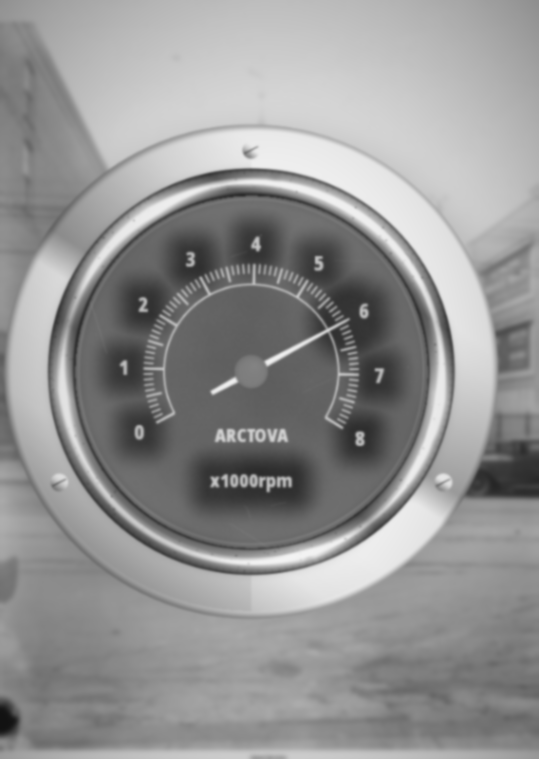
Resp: 6000 rpm
